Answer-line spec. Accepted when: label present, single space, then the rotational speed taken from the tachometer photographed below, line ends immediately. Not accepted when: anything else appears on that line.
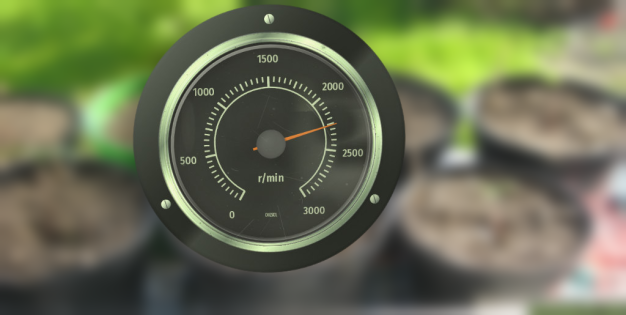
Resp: 2250 rpm
